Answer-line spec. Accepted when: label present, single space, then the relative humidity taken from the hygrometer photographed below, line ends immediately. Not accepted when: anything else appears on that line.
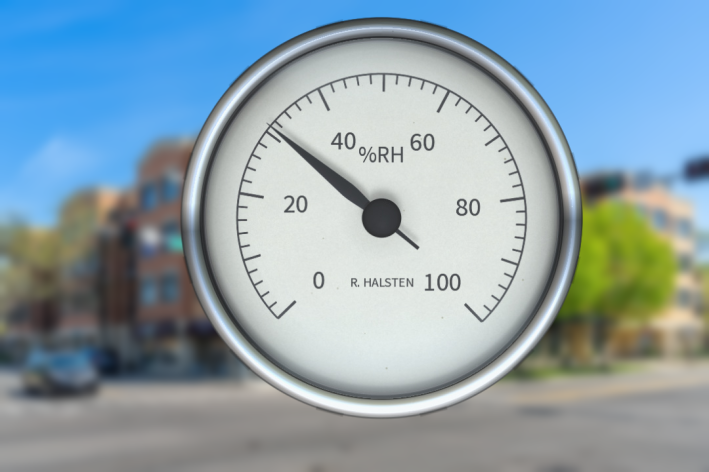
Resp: 31 %
